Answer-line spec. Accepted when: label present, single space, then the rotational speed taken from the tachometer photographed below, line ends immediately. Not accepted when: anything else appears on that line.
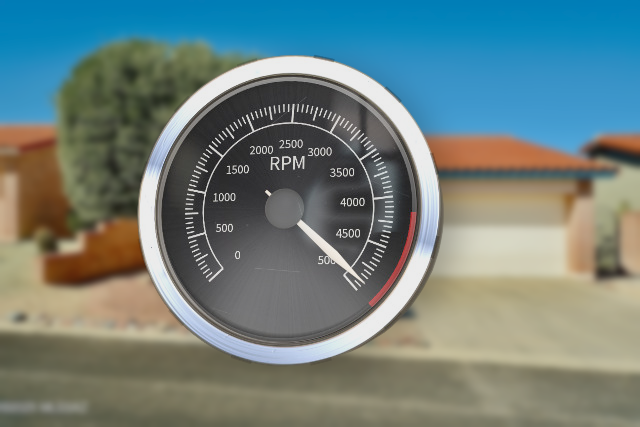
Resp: 4900 rpm
